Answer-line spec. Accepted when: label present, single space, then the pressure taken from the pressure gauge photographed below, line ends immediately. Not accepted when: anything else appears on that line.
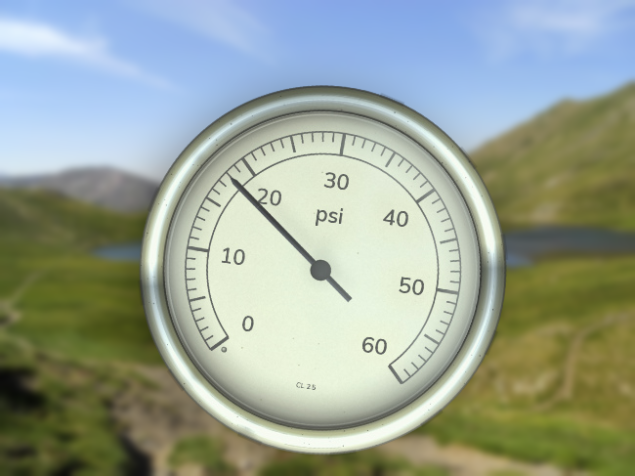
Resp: 18 psi
